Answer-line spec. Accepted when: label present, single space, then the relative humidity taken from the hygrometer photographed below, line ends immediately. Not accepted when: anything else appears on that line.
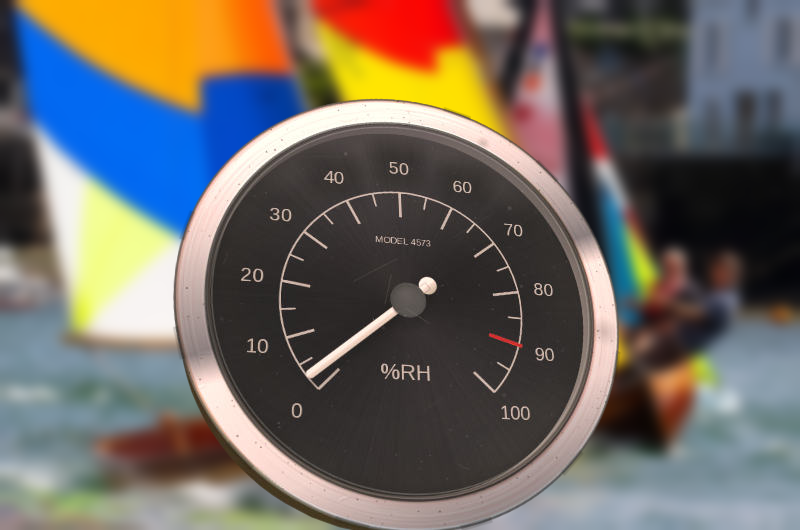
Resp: 2.5 %
